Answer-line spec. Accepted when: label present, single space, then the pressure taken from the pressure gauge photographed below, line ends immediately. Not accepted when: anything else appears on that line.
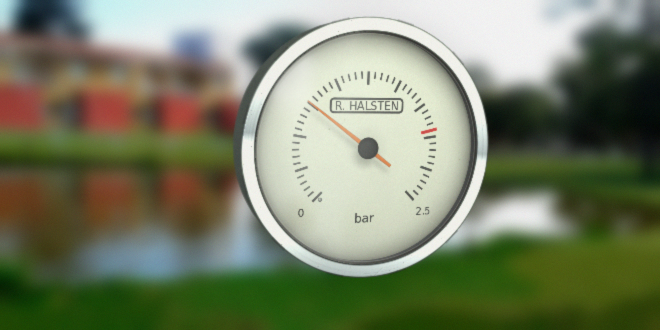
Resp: 0.75 bar
